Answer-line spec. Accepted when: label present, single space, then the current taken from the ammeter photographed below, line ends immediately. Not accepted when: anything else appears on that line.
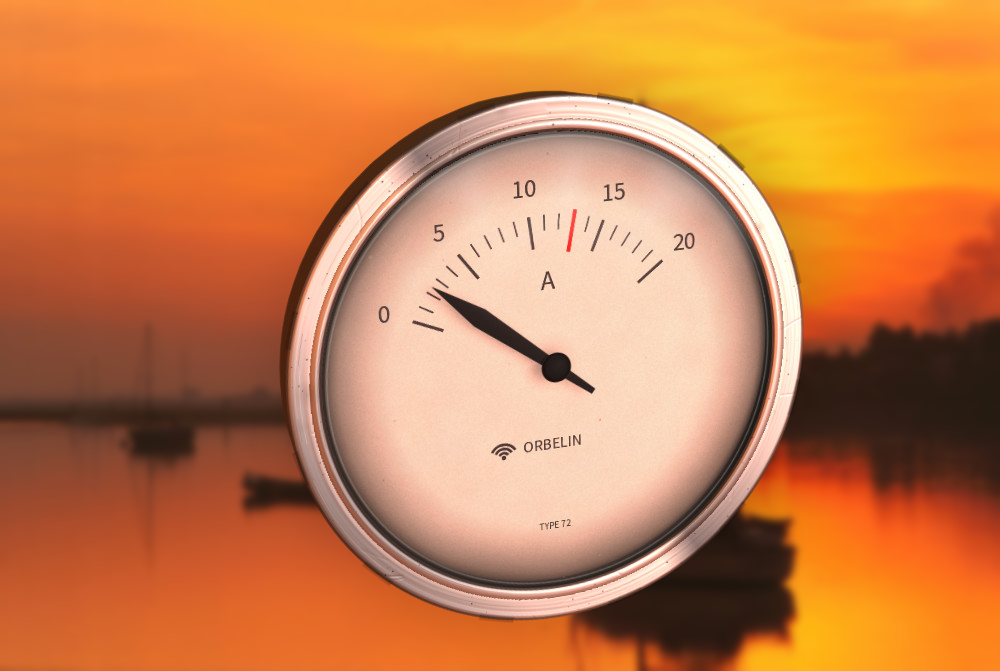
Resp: 2.5 A
